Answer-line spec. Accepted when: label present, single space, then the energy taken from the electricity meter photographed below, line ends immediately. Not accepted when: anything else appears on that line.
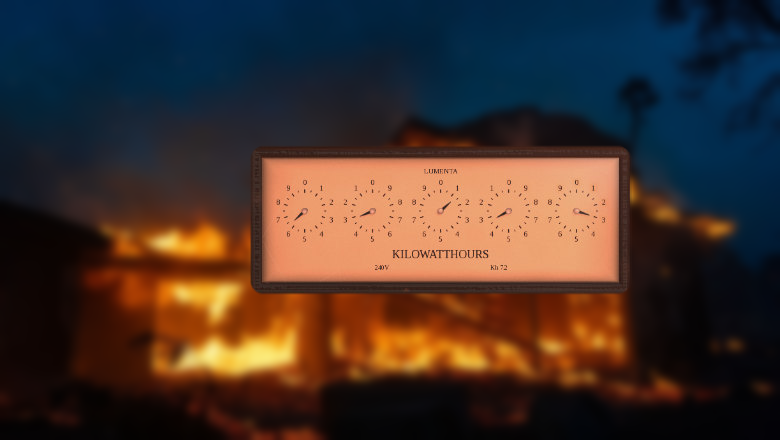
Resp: 63133 kWh
